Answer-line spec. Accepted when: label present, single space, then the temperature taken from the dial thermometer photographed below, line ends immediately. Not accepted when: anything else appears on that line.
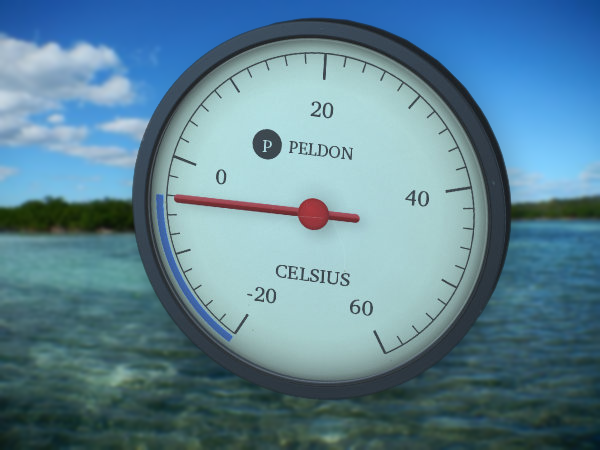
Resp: -4 °C
